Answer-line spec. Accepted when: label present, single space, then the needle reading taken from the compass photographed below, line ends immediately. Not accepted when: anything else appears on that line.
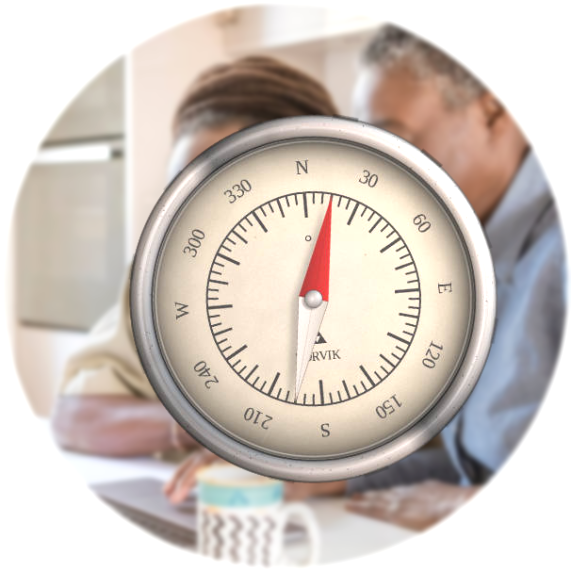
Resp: 15 °
